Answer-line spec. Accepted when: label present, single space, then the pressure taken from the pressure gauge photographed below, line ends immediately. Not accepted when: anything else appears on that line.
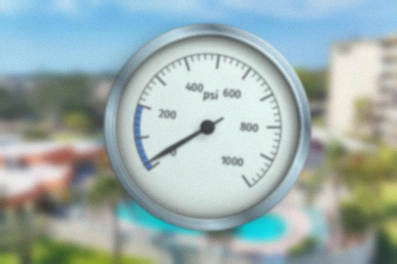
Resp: 20 psi
